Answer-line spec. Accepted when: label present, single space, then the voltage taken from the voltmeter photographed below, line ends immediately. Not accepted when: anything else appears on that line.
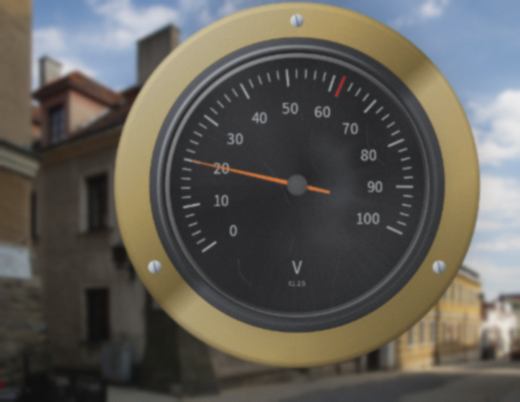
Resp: 20 V
